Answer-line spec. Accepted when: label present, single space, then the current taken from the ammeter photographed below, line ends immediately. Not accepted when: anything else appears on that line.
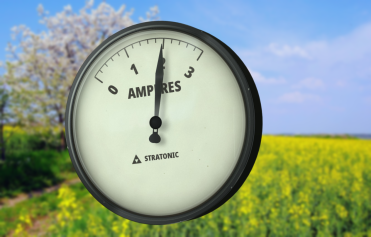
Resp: 2 A
